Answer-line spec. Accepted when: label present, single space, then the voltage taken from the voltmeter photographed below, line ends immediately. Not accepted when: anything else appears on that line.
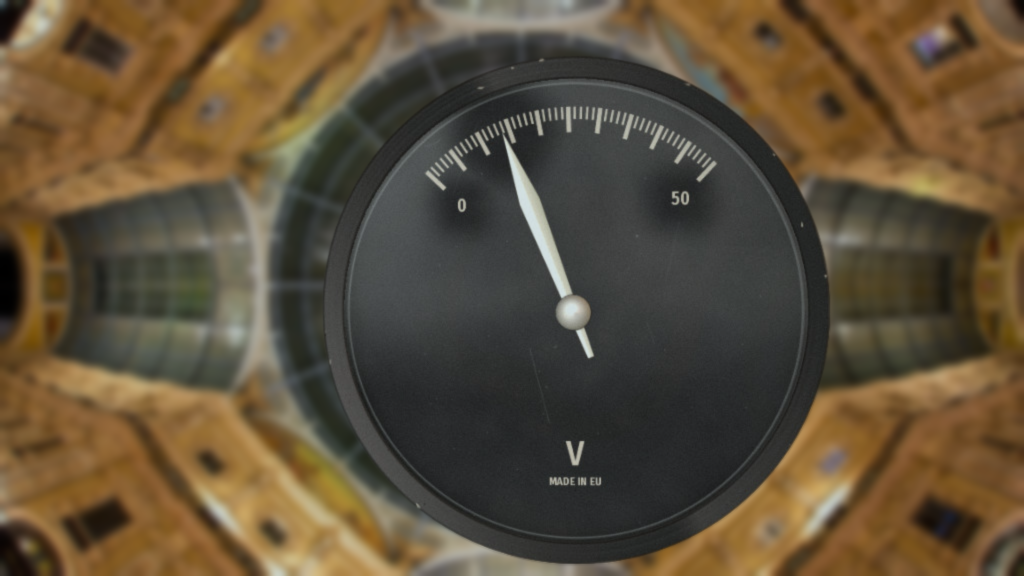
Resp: 14 V
